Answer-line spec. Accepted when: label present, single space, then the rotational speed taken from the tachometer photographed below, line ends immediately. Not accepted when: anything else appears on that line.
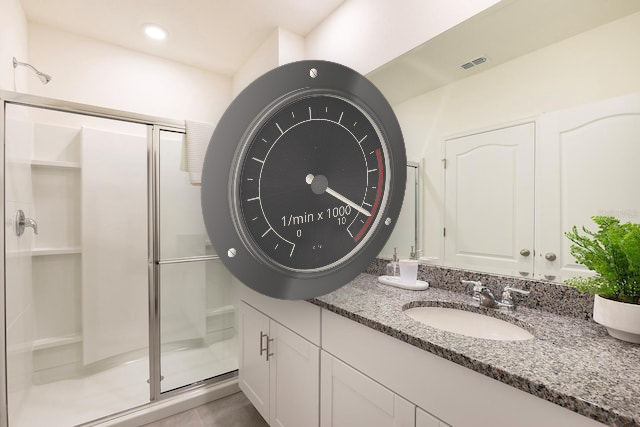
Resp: 9250 rpm
